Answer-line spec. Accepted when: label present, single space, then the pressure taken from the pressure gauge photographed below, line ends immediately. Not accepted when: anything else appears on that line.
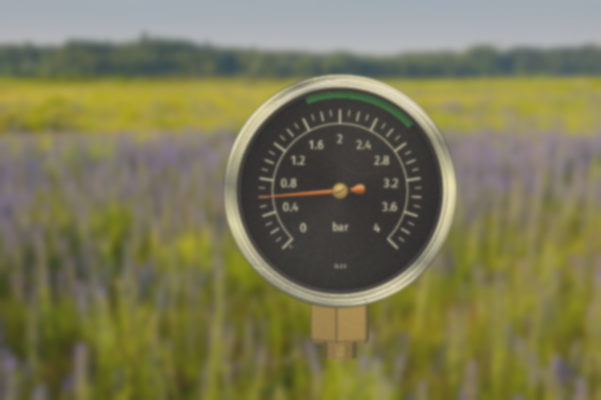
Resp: 0.6 bar
